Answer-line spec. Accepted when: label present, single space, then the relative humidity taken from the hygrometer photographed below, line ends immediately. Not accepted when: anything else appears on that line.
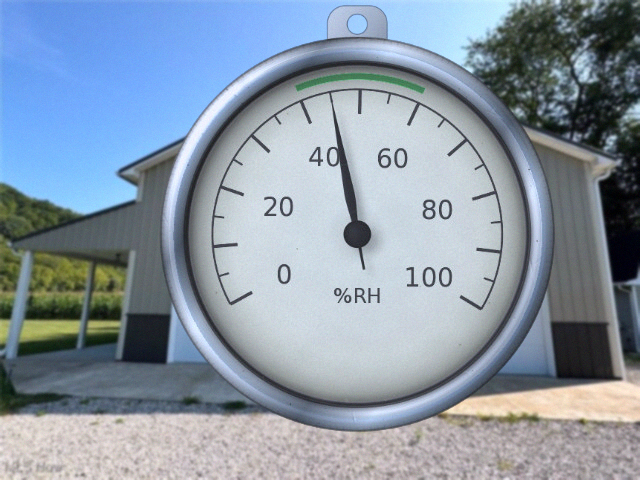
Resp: 45 %
